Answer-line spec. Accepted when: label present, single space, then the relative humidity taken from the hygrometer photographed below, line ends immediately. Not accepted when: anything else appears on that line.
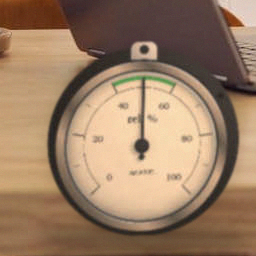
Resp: 50 %
